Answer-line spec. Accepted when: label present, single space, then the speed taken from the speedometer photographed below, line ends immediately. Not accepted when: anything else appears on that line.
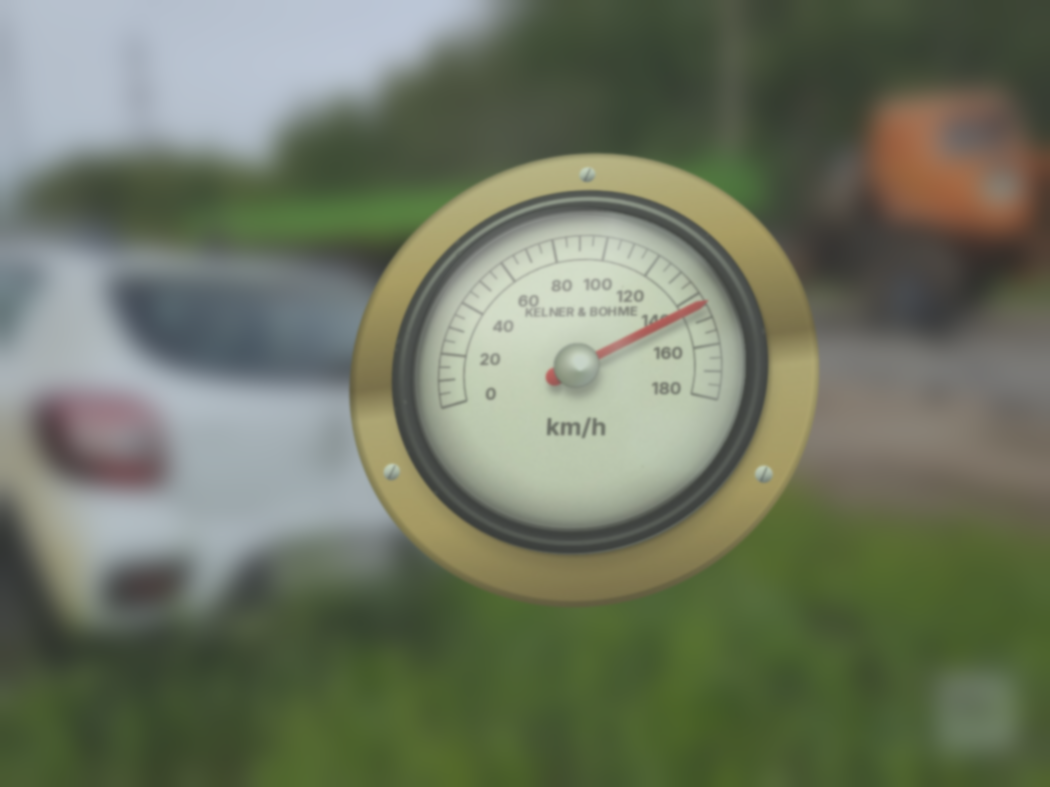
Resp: 145 km/h
